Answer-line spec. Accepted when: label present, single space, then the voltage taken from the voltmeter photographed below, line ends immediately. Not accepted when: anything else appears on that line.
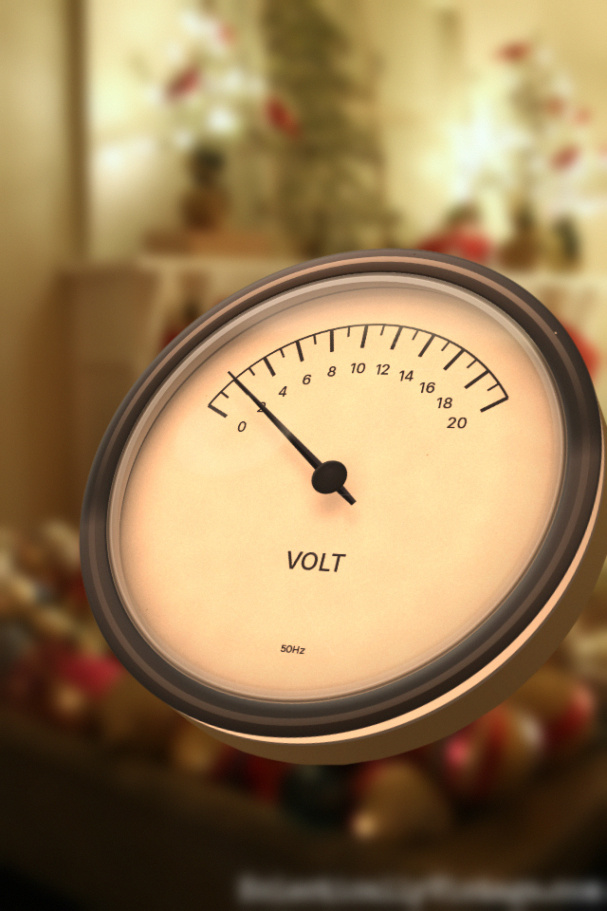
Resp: 2 V
